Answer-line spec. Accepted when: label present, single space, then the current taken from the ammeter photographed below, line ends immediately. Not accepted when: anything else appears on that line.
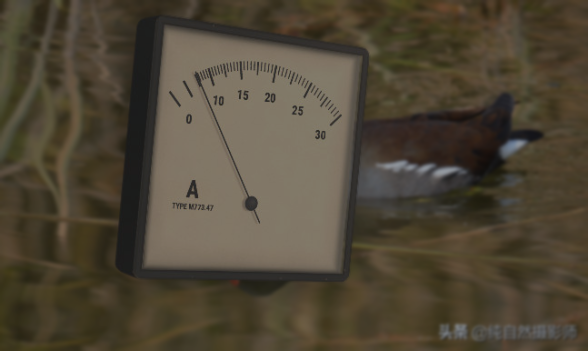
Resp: 7.5 A
